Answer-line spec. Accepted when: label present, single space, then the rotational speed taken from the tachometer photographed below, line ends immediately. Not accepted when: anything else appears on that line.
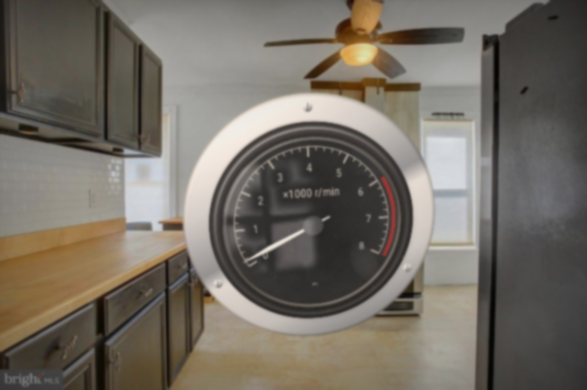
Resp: 200 rpm
